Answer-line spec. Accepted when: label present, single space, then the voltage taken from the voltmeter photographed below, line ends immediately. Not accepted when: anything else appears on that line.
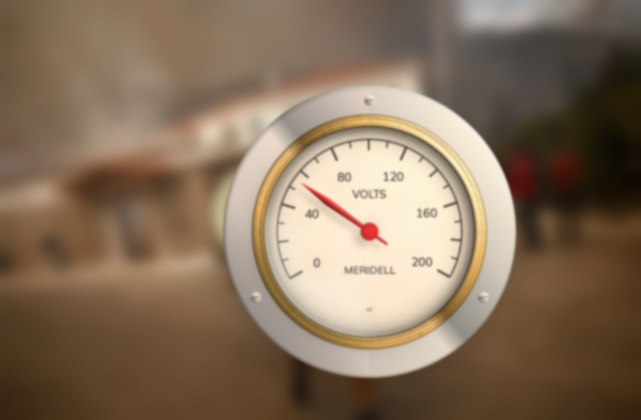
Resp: 55 V
